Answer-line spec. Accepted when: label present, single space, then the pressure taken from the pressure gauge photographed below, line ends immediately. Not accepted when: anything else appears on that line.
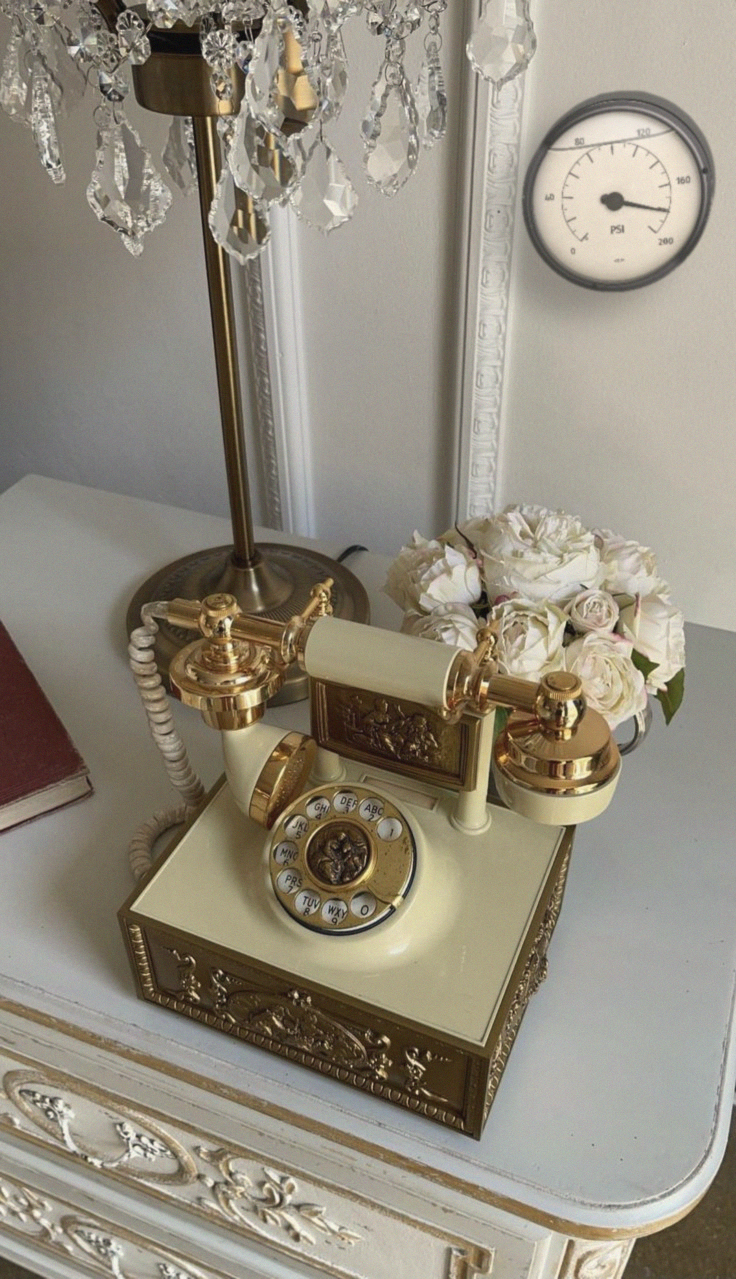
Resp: 180 psi
